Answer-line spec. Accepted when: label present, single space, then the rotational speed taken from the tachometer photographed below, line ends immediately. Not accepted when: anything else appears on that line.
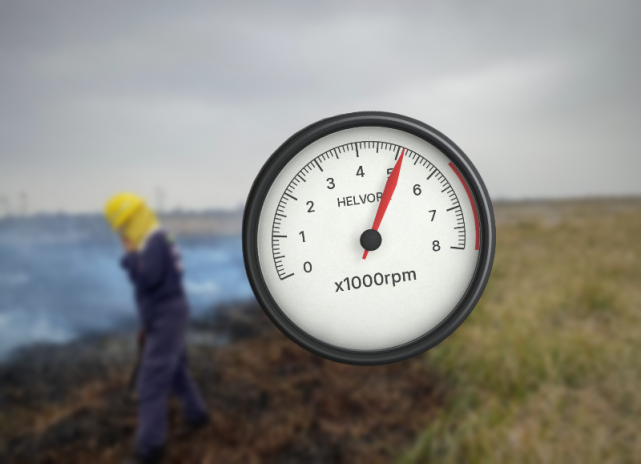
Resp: 5100 rpm
